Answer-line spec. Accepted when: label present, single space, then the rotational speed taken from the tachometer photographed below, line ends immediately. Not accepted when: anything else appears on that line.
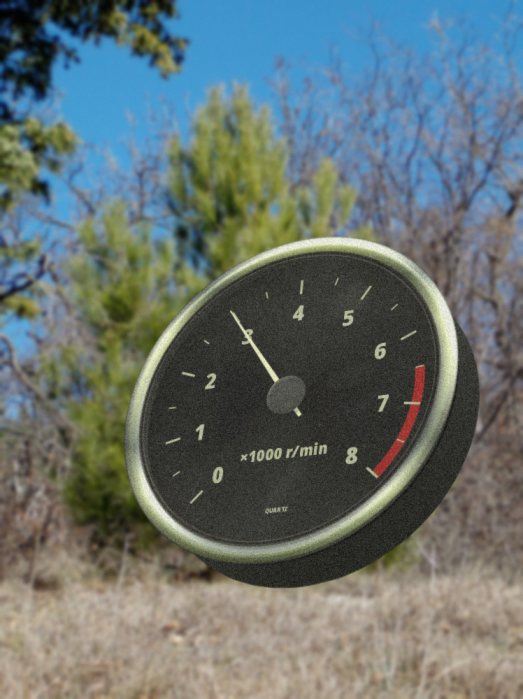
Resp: 3000 rpm
